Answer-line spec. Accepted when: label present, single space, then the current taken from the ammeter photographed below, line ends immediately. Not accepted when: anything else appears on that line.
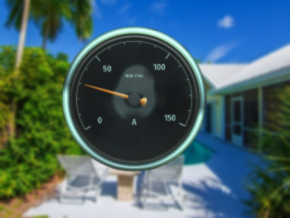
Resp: 30 A
